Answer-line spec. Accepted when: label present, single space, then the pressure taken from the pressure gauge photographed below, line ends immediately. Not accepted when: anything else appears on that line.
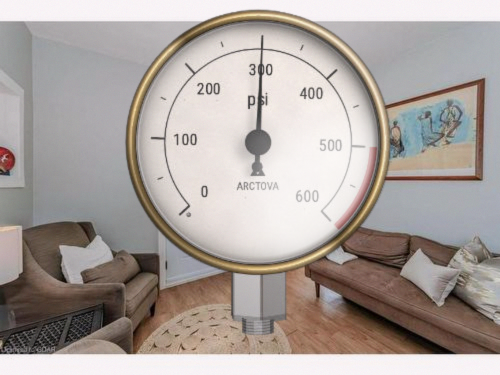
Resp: 300 psi
